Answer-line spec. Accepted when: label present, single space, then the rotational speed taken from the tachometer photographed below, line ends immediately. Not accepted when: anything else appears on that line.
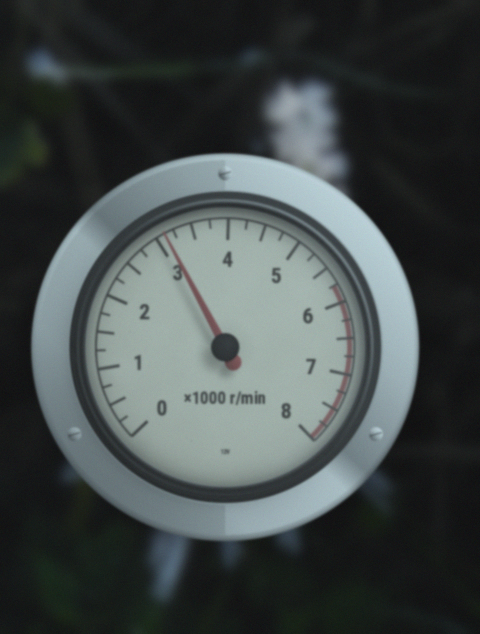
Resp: 3125 rpm
